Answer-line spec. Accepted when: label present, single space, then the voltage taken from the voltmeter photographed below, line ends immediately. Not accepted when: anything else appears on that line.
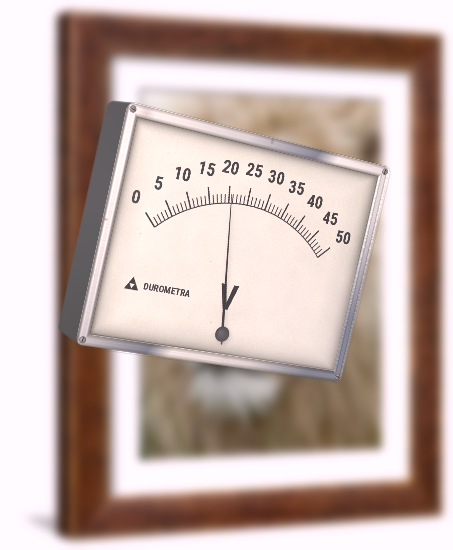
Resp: 20 V
